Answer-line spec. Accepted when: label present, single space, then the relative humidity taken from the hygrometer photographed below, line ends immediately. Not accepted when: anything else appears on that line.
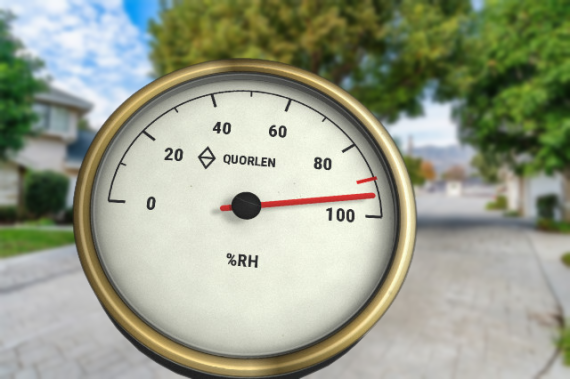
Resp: 95 %
